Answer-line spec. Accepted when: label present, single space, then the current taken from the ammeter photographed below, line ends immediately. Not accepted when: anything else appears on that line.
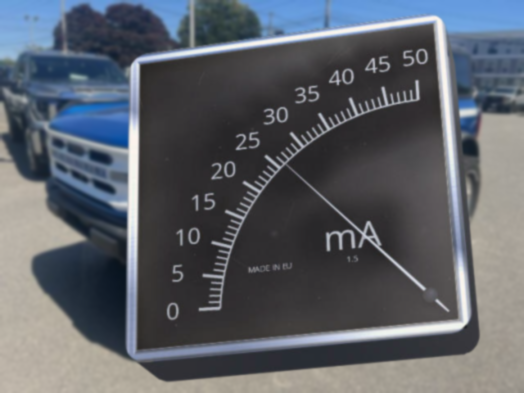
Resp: 26 mA
